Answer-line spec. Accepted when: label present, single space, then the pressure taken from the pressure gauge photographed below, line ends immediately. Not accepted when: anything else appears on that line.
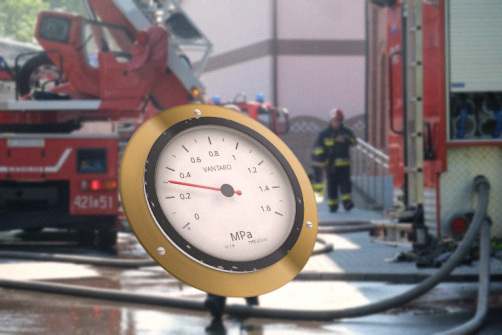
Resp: 0.3 MPa
